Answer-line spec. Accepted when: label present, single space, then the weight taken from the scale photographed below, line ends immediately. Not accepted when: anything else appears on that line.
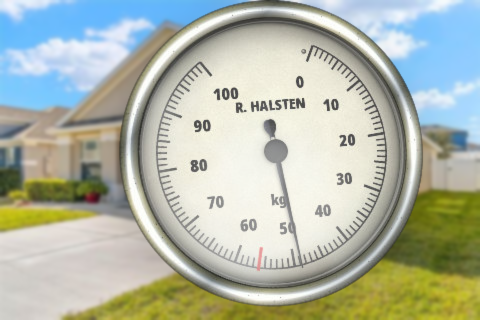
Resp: 49 kg
